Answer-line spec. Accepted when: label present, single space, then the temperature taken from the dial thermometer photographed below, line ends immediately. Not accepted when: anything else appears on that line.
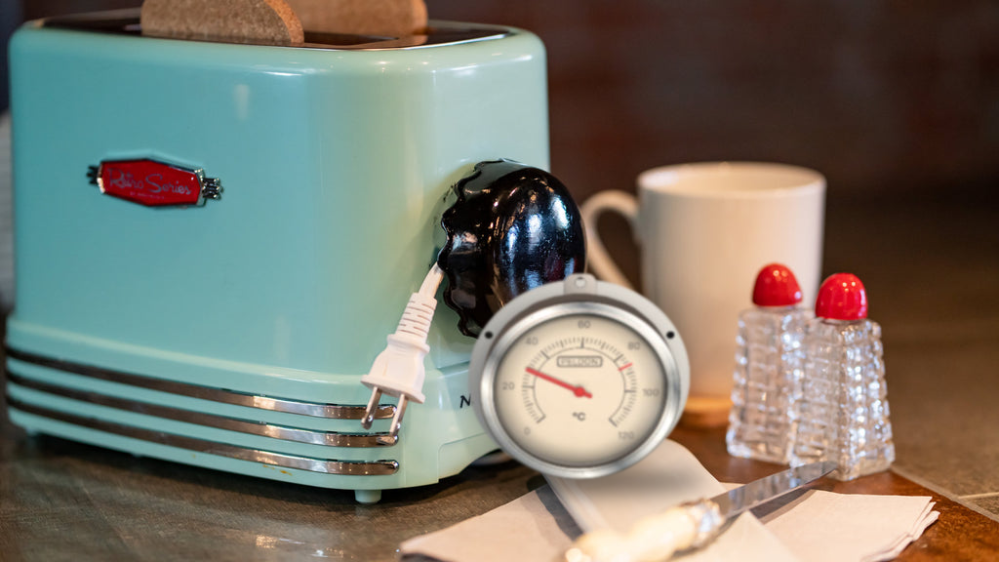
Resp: 30 °C
